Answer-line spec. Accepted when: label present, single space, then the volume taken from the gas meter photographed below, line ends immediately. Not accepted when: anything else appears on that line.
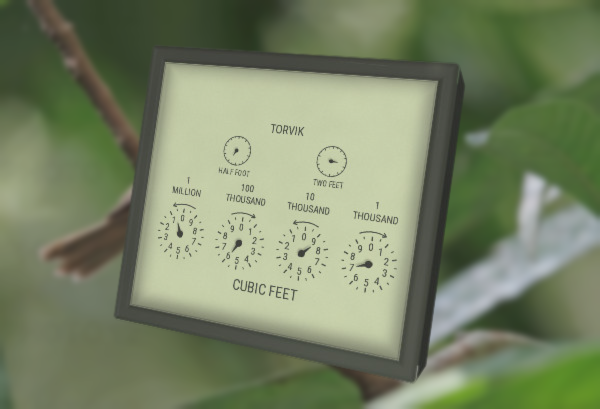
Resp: 58700 ft³
